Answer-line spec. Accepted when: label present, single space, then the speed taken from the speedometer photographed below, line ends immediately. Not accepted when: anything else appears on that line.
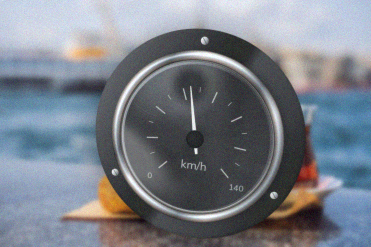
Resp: 65 km/h
